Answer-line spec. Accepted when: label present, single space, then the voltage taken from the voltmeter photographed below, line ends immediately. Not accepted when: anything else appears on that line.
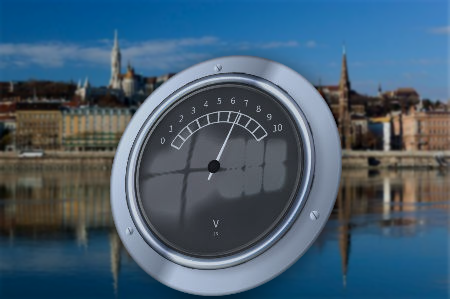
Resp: 7 V
